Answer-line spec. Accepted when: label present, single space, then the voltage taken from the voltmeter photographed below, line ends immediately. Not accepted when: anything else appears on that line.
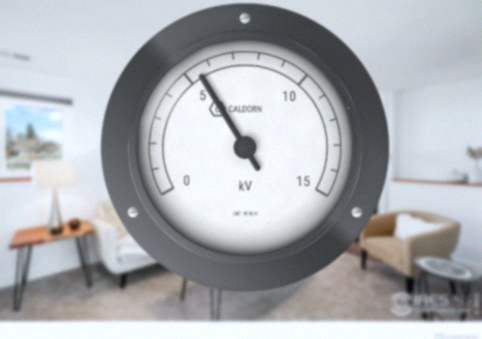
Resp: 5.5 kV
